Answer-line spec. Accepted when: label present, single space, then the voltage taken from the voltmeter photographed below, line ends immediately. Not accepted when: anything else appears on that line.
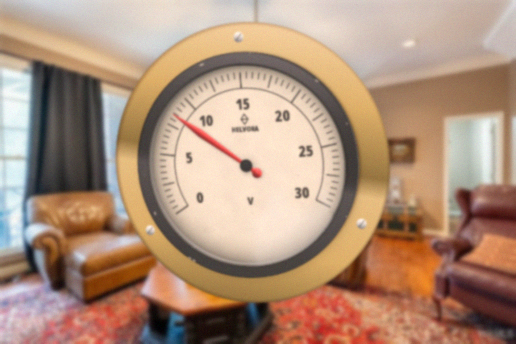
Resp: 8.5 V
